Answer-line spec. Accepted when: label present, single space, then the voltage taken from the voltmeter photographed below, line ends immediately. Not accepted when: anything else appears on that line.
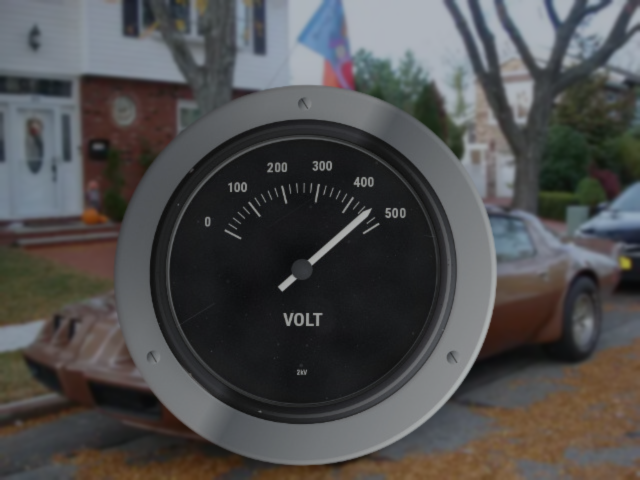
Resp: 460 V
